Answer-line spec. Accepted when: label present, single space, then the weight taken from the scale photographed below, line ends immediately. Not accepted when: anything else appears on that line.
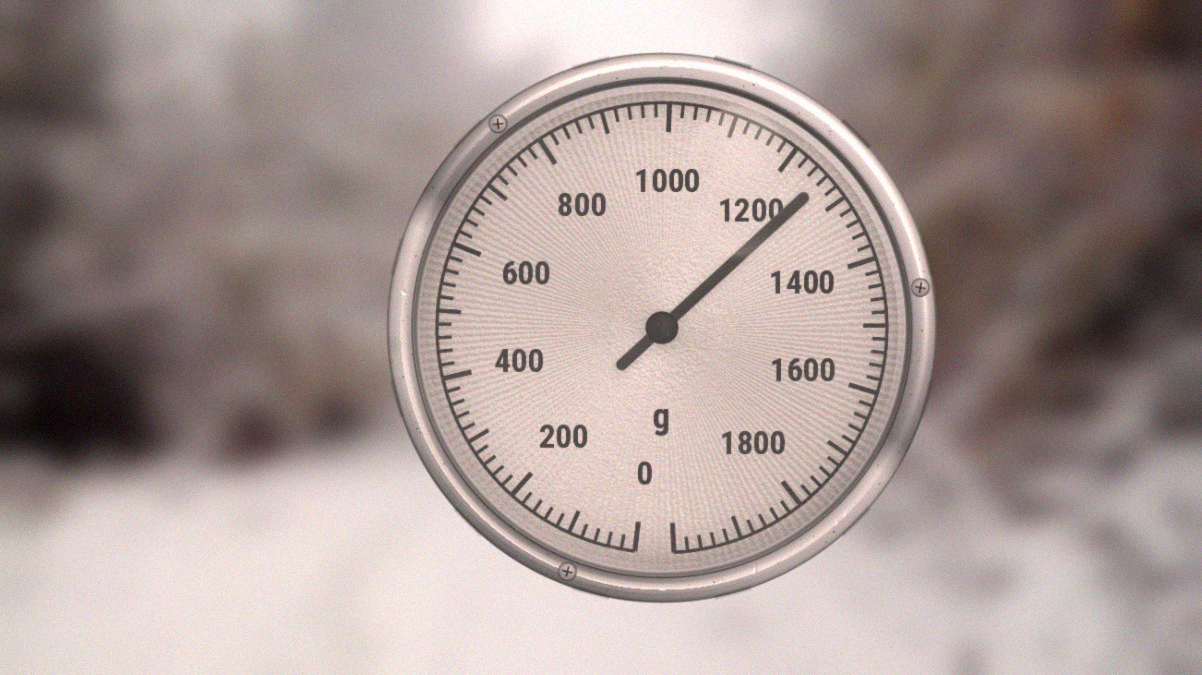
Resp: 1260 g
